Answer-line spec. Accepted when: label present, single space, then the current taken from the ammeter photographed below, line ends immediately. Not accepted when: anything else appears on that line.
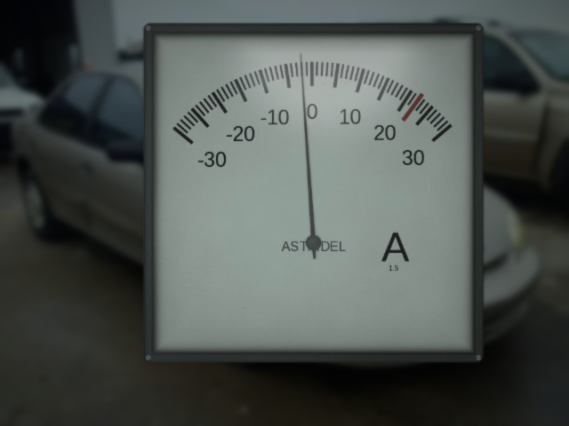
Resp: -2 A
